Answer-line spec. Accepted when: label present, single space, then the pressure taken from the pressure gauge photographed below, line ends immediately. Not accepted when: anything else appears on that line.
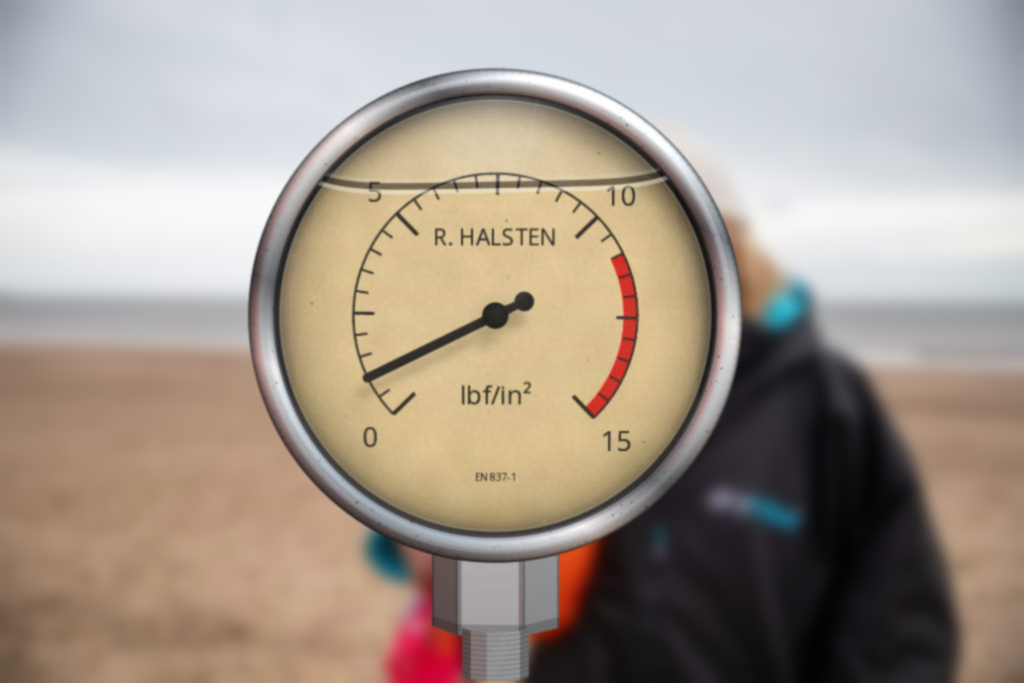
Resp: 1 psi
